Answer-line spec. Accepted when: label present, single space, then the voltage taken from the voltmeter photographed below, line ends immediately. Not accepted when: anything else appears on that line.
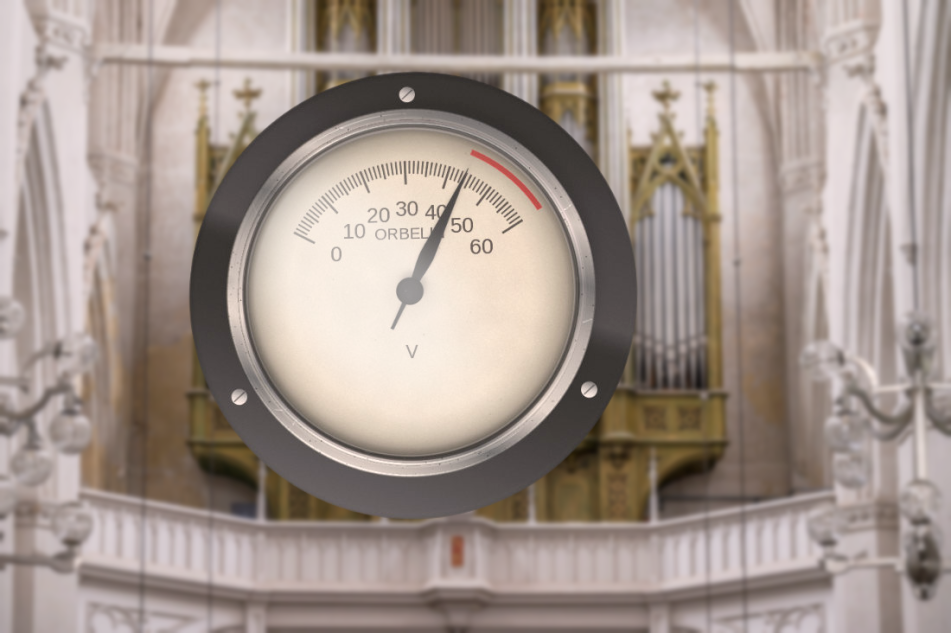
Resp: 44 V
